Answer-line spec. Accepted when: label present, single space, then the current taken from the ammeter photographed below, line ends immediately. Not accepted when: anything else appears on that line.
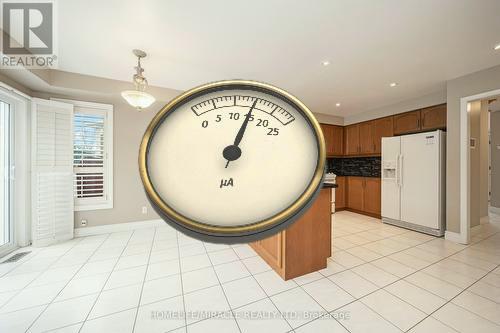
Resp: 15 µA
